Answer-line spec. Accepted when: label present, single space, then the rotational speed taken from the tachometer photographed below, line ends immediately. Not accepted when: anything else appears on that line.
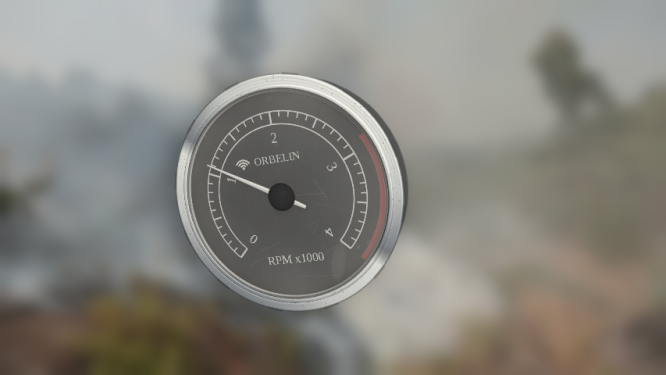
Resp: 1100 rpm
